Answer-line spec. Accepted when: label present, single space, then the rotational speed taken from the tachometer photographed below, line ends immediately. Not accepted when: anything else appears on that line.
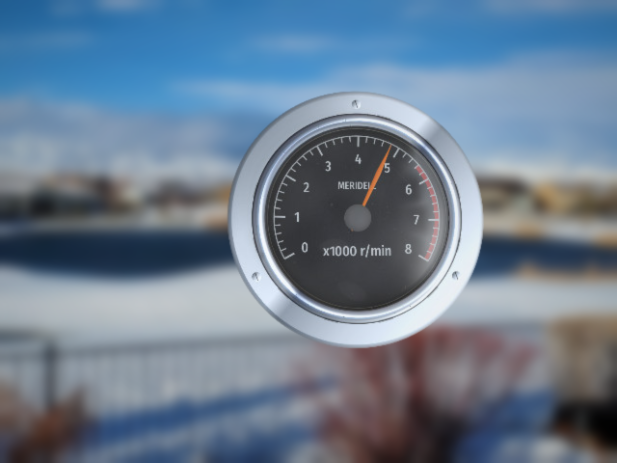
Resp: 4800 rpm
